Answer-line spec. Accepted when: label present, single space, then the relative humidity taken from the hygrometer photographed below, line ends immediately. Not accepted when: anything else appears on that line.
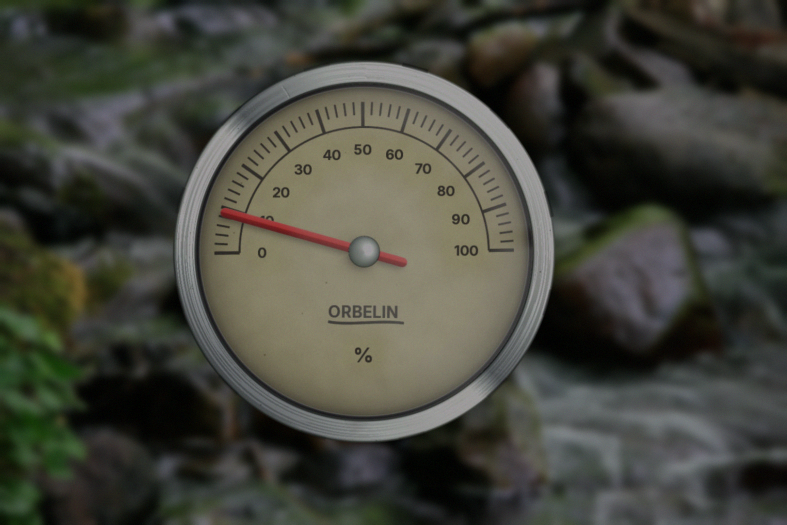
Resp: 9 %
